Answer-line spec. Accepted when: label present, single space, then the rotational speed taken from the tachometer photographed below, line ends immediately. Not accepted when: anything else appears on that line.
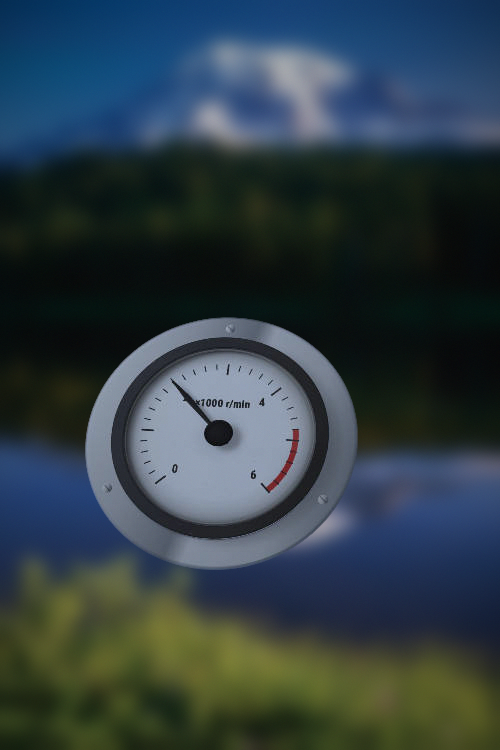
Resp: 2000 rpm
